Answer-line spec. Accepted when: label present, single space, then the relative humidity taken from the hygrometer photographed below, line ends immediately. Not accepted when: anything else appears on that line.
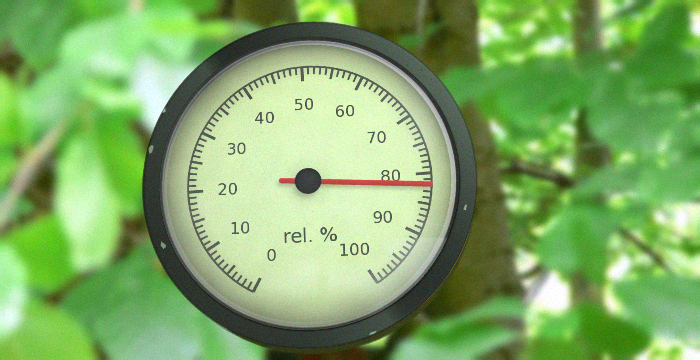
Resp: 82 %
